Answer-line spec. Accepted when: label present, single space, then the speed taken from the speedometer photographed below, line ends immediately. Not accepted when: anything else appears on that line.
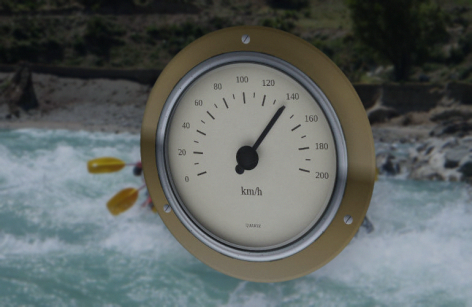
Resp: 140 km/h
